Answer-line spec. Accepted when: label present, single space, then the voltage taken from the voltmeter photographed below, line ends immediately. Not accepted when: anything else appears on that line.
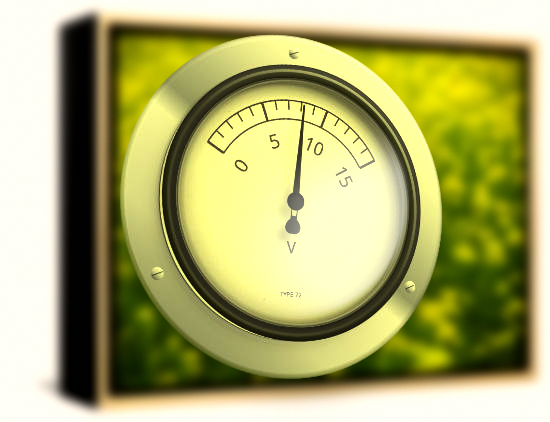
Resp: 8 V
